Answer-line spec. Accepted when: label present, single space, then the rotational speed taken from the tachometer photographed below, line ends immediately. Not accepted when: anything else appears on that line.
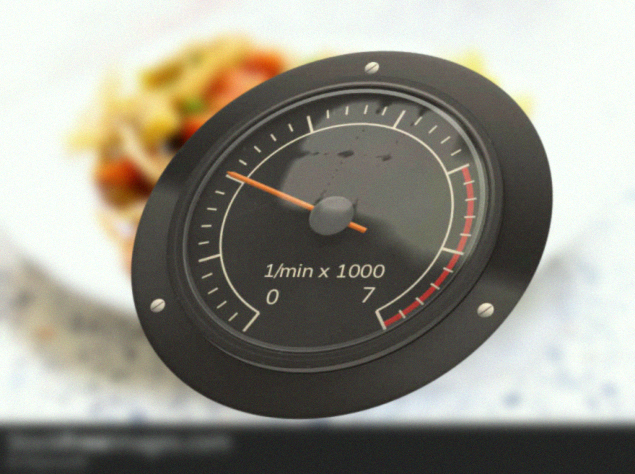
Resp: 2000 rpm
